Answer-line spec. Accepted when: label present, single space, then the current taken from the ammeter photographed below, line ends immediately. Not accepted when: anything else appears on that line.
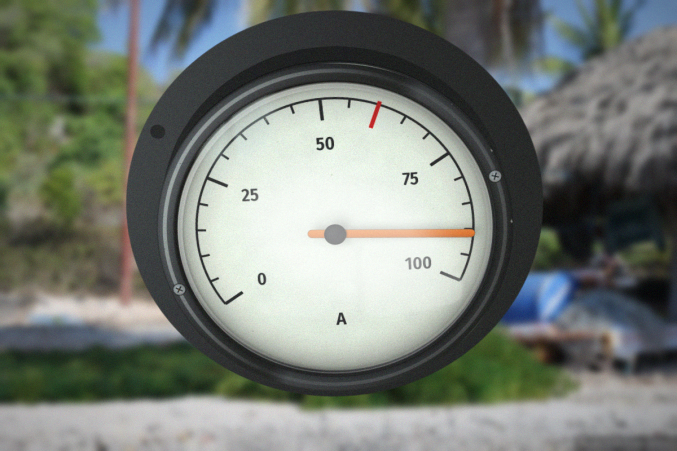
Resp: 90 A
